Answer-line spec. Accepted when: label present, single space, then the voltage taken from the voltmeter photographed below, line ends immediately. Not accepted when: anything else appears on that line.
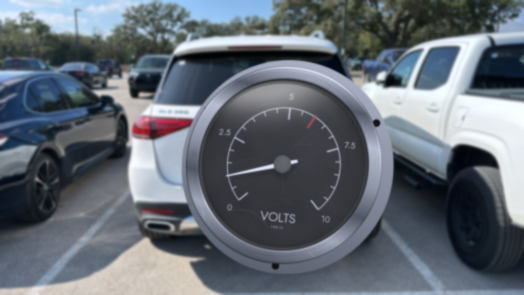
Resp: 1 V
